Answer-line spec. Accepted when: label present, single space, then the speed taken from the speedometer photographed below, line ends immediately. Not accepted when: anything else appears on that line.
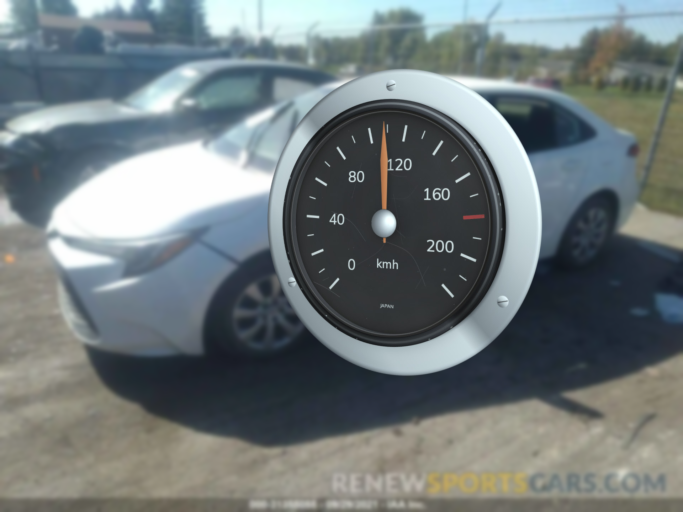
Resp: 110 km/h
